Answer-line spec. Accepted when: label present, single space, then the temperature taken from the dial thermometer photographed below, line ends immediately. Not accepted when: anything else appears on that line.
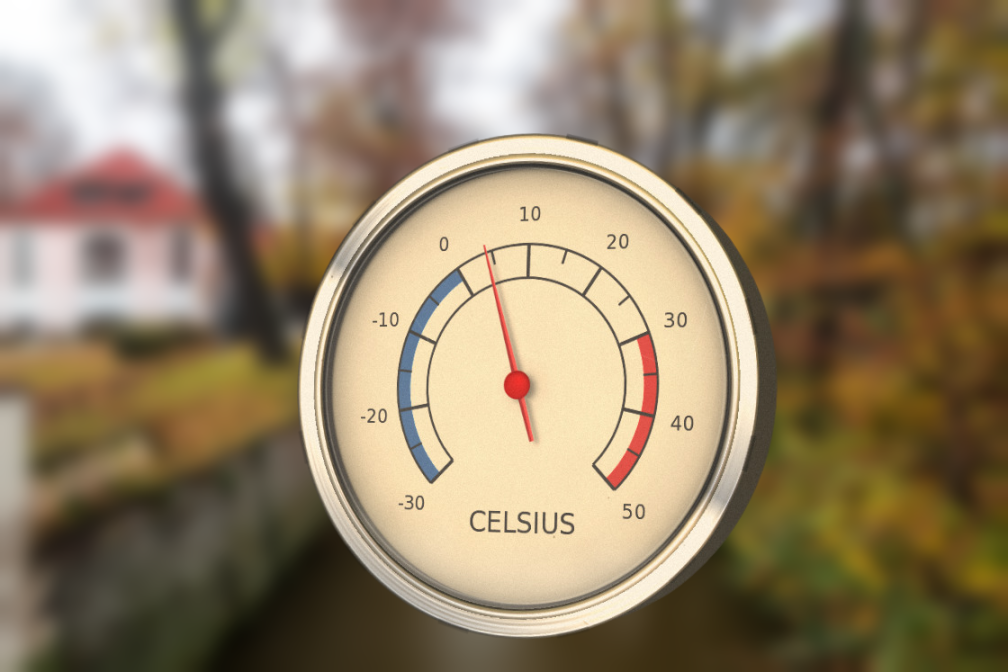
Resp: 5 °C
